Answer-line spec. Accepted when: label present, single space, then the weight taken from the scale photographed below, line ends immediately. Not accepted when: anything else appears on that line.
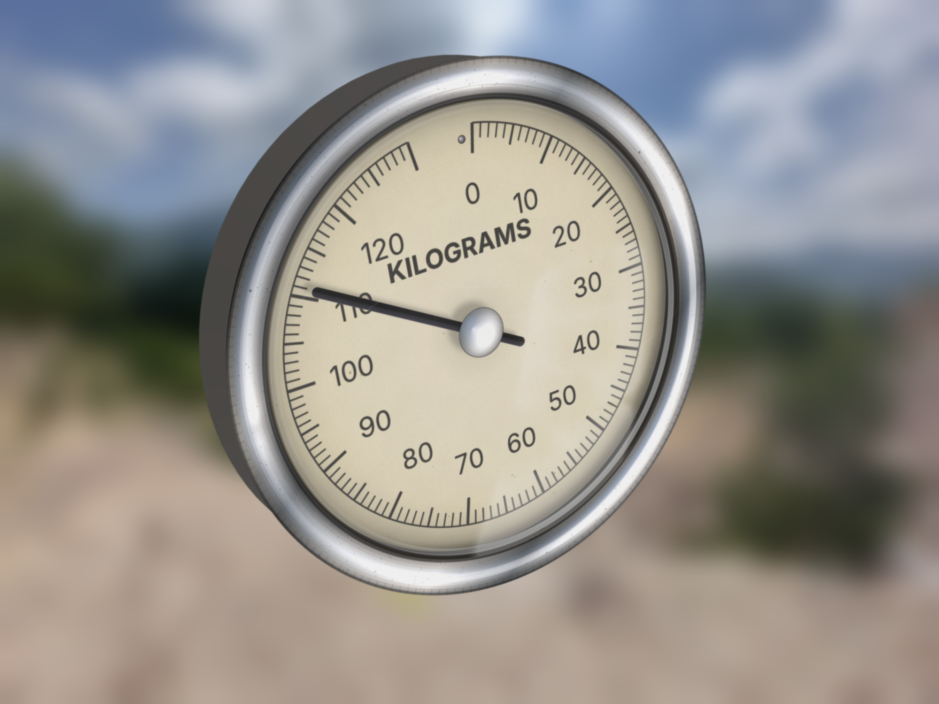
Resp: 111 kg
